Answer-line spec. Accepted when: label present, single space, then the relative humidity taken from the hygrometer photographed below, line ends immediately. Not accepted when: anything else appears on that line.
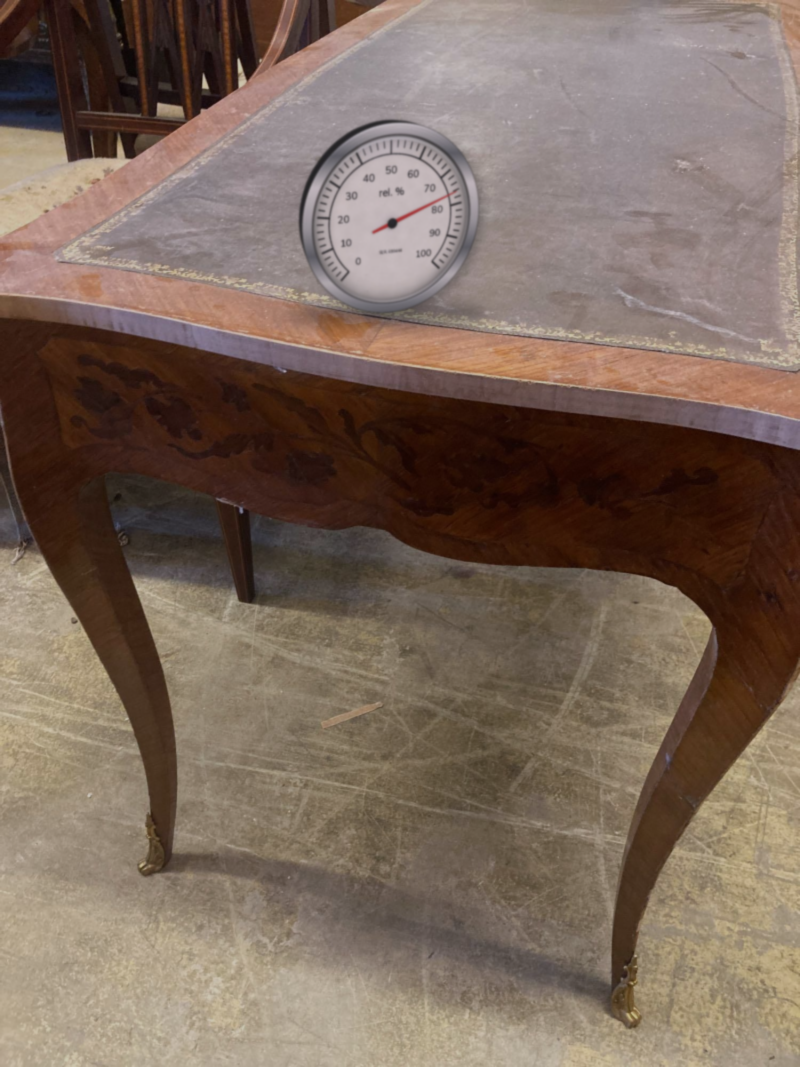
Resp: 76 %
